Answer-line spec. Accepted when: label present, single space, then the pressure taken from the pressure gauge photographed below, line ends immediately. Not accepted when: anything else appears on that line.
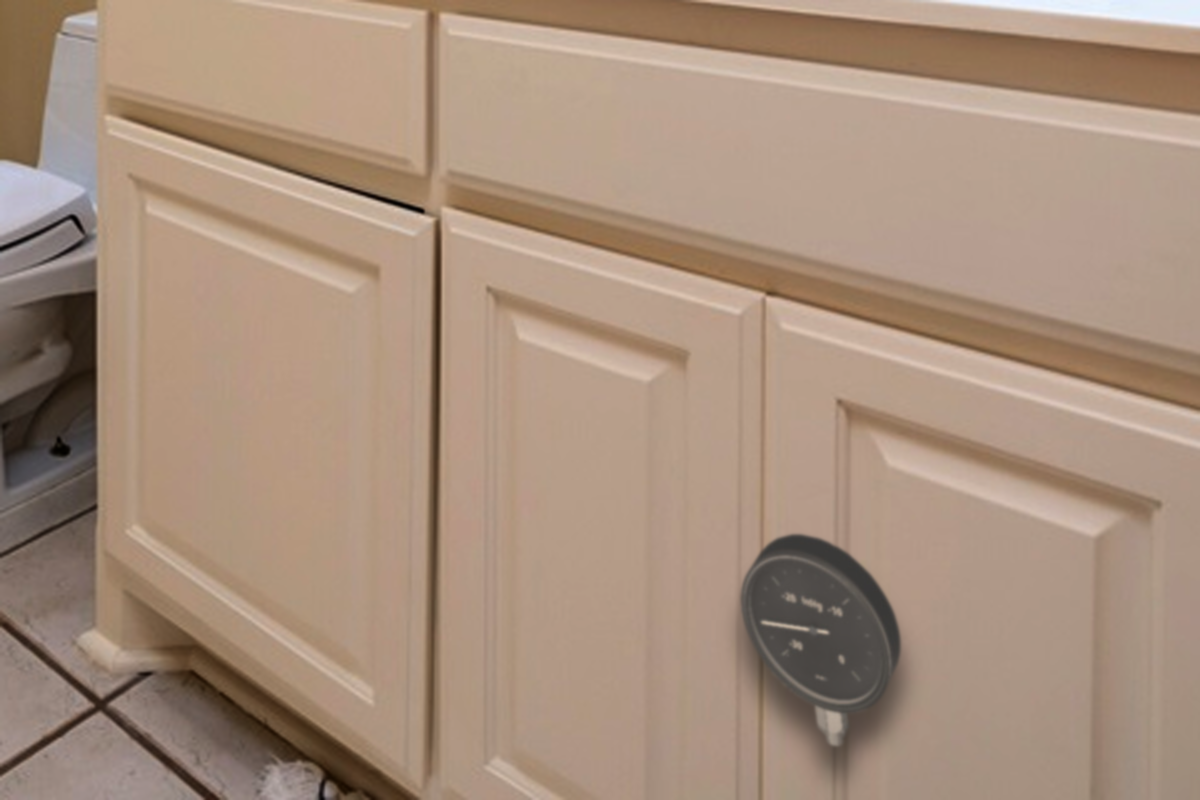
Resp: -26 inHg
